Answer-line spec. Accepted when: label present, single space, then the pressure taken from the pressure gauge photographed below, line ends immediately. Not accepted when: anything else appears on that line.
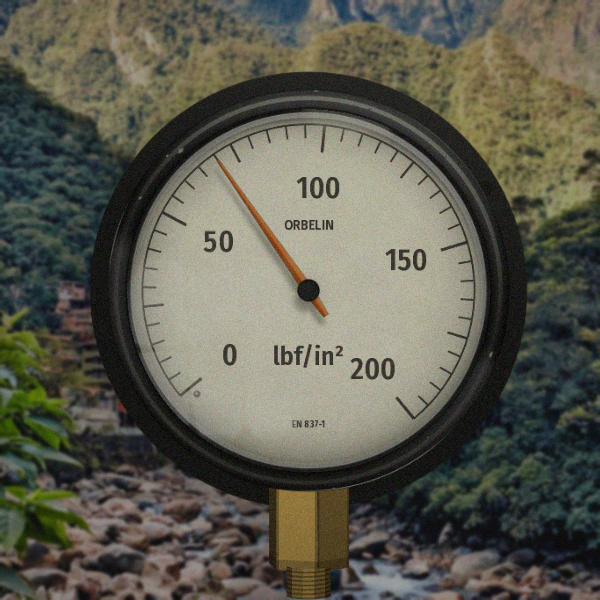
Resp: 70 psi
